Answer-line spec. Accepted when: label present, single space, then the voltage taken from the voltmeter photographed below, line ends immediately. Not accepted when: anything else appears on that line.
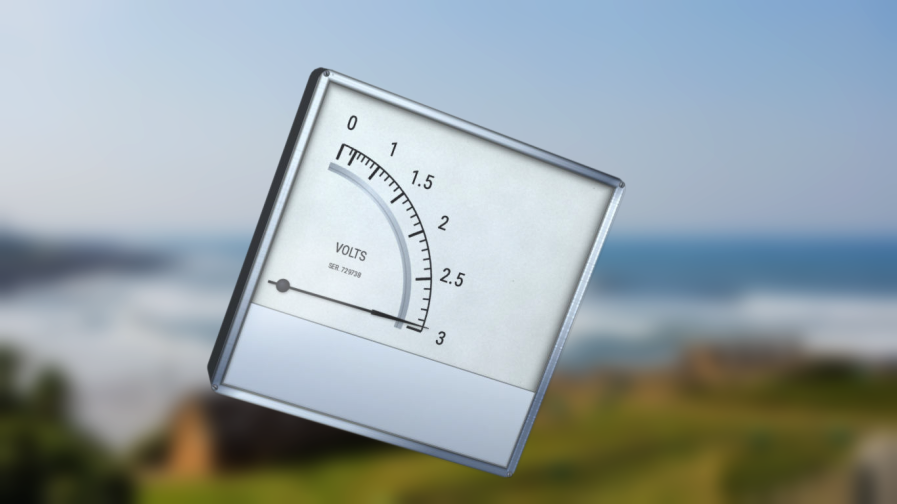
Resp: 2.95 V
